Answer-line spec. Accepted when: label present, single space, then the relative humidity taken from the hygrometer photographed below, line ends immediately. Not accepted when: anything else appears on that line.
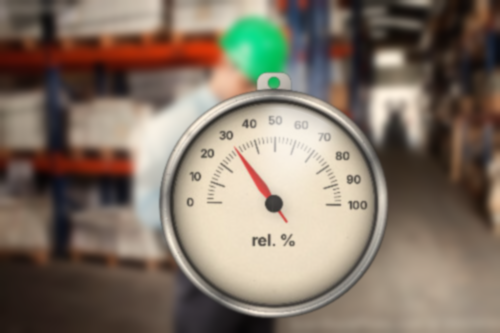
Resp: 30 %
